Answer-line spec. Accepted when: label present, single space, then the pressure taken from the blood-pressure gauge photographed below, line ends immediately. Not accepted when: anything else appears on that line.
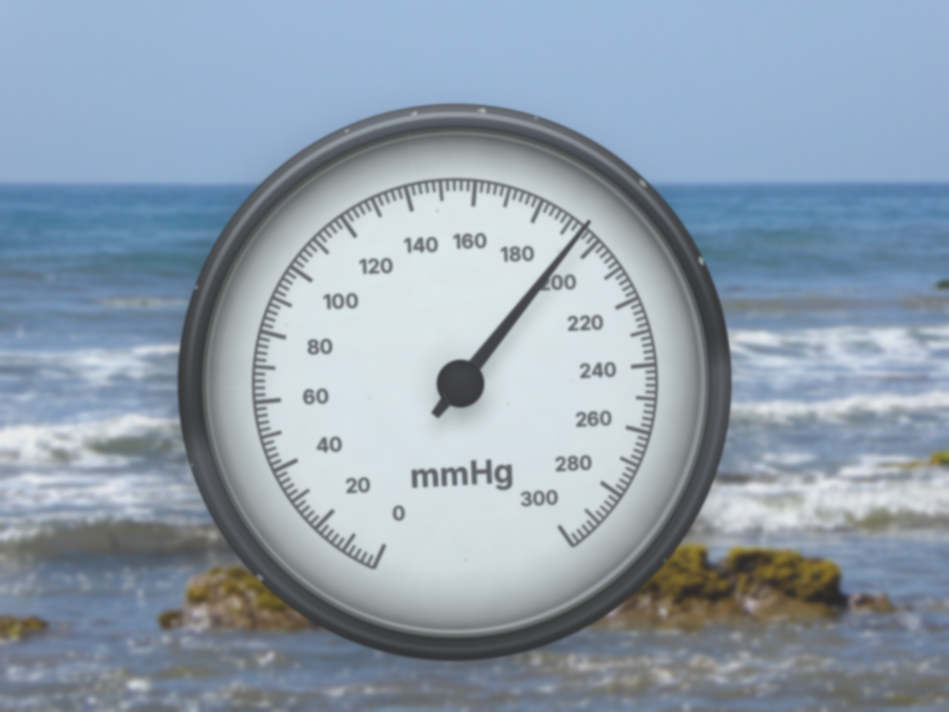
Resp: 194 mmHg
